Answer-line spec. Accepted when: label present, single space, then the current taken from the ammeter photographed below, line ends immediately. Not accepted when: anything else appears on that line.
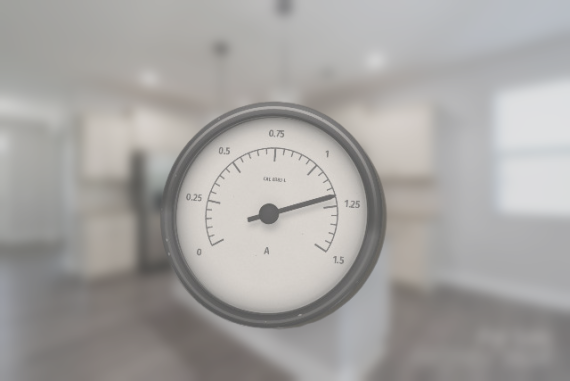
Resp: 1.2 A
